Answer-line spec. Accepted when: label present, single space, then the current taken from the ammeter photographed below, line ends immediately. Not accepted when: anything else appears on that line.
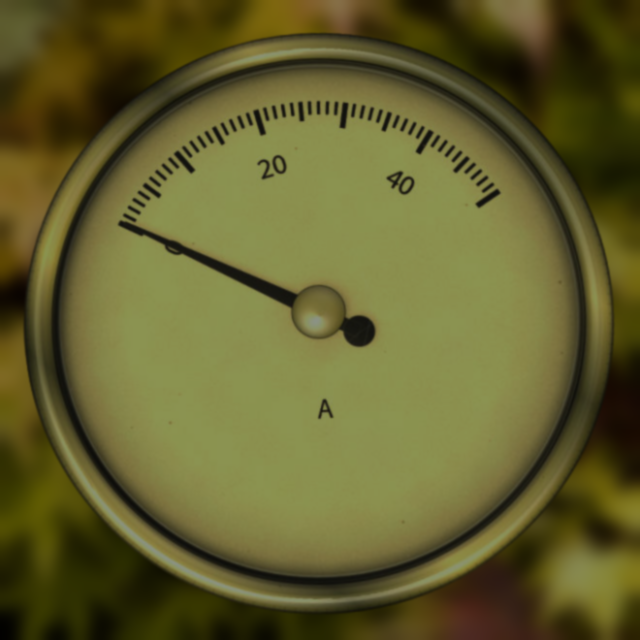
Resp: 0 A
